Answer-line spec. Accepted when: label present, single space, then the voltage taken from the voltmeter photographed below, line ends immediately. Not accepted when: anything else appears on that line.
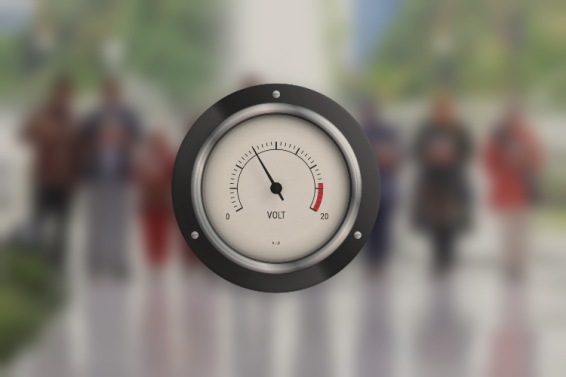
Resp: 7.5 V
